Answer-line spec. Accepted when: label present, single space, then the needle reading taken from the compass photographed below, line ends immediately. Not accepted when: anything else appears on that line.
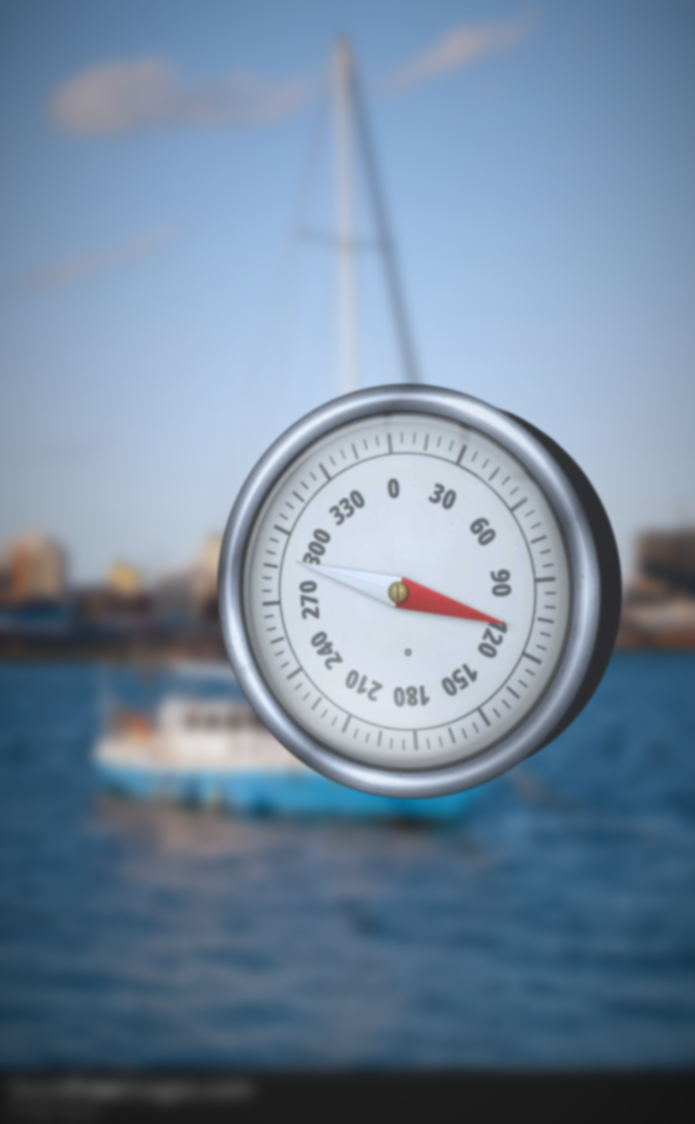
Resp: 110 °
